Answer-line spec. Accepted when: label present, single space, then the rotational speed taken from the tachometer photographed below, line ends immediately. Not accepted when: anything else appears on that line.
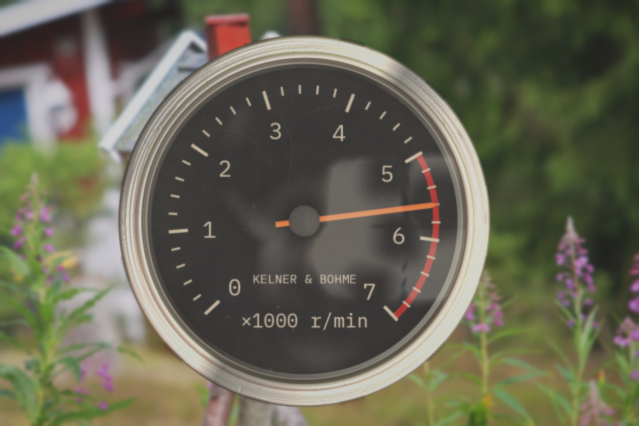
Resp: 5600 rpm
